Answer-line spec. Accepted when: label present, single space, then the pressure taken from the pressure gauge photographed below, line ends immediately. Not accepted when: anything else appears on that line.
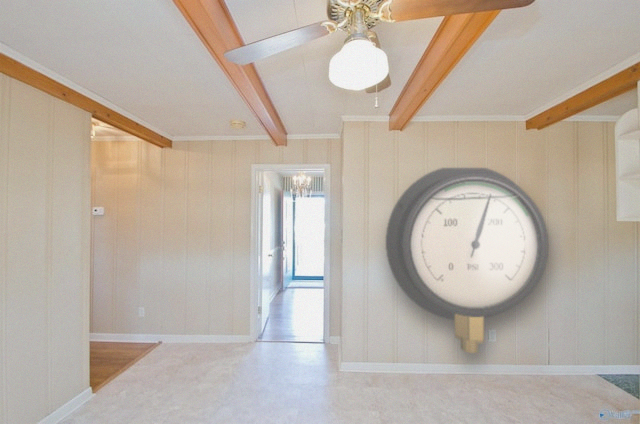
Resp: 170 psi
